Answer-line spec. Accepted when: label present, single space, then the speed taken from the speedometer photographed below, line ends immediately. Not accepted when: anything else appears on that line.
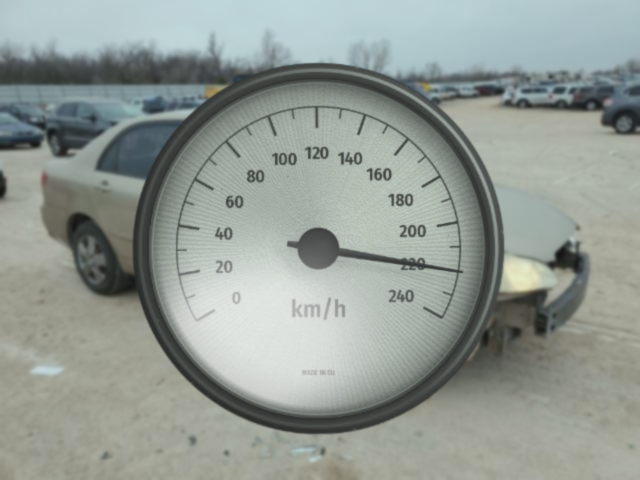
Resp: 220 km/h
